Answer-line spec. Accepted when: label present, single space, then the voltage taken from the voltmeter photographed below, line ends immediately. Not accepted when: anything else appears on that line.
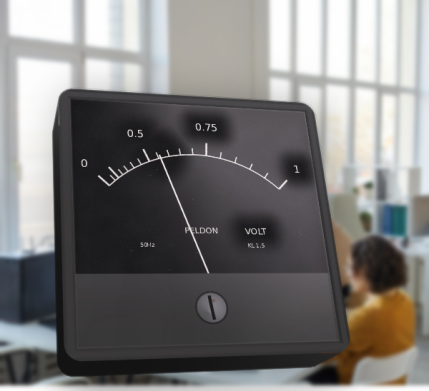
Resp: 0.55 V
